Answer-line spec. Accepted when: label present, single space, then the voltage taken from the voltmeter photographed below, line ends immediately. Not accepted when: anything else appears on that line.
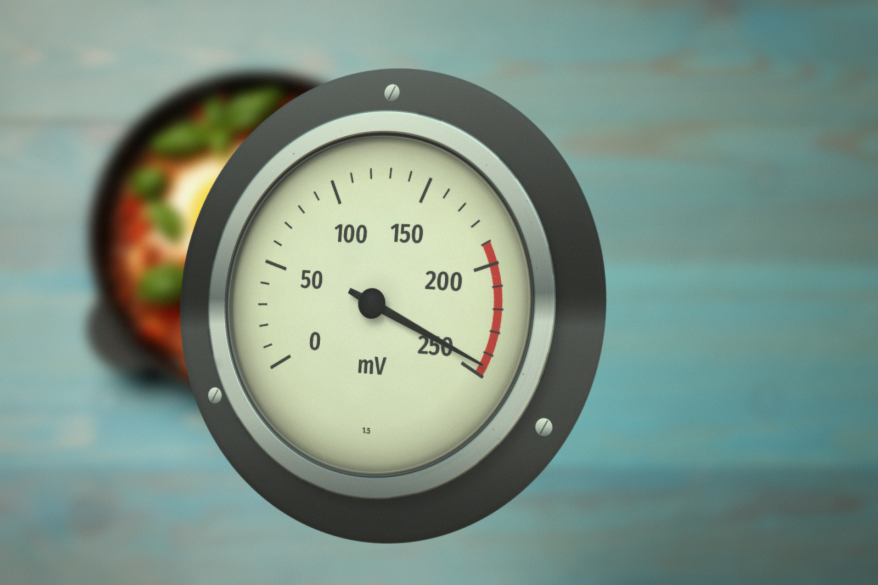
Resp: 245 mV
